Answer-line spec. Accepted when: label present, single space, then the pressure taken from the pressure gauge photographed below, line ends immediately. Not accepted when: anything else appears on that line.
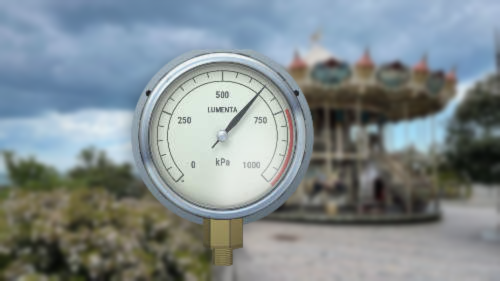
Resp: 650 kPa
